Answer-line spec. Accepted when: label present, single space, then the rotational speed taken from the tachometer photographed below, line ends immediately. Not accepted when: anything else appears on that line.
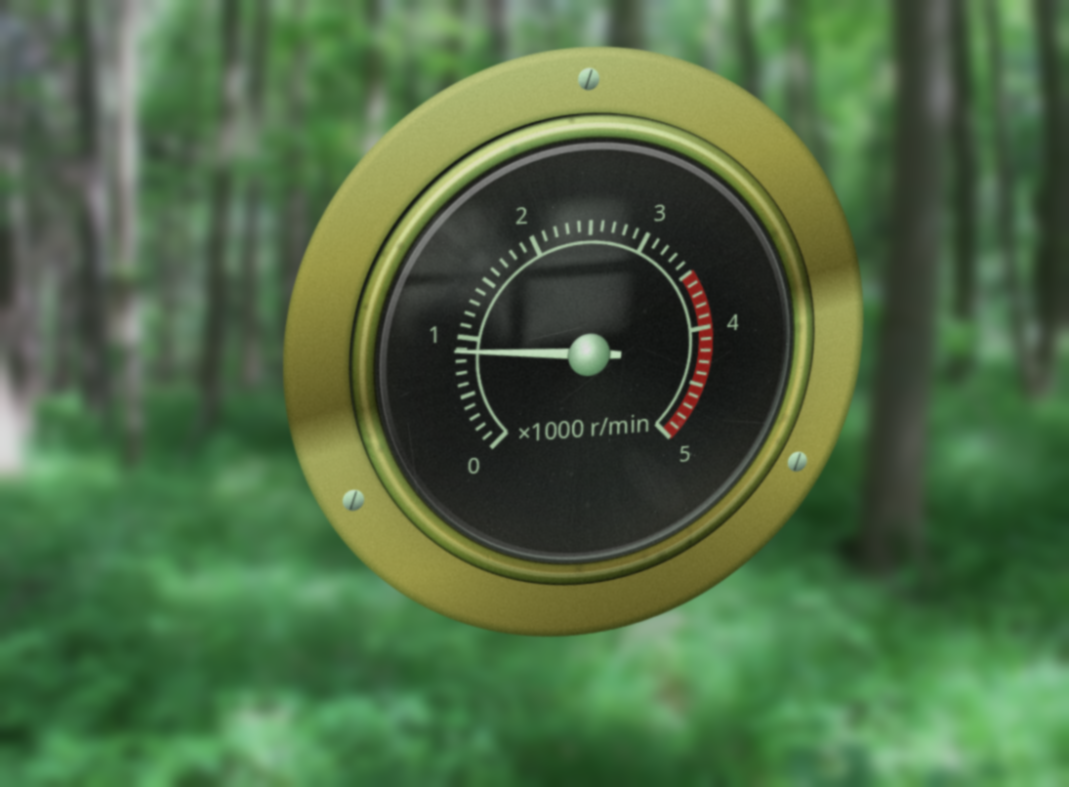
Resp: 900 rpm
